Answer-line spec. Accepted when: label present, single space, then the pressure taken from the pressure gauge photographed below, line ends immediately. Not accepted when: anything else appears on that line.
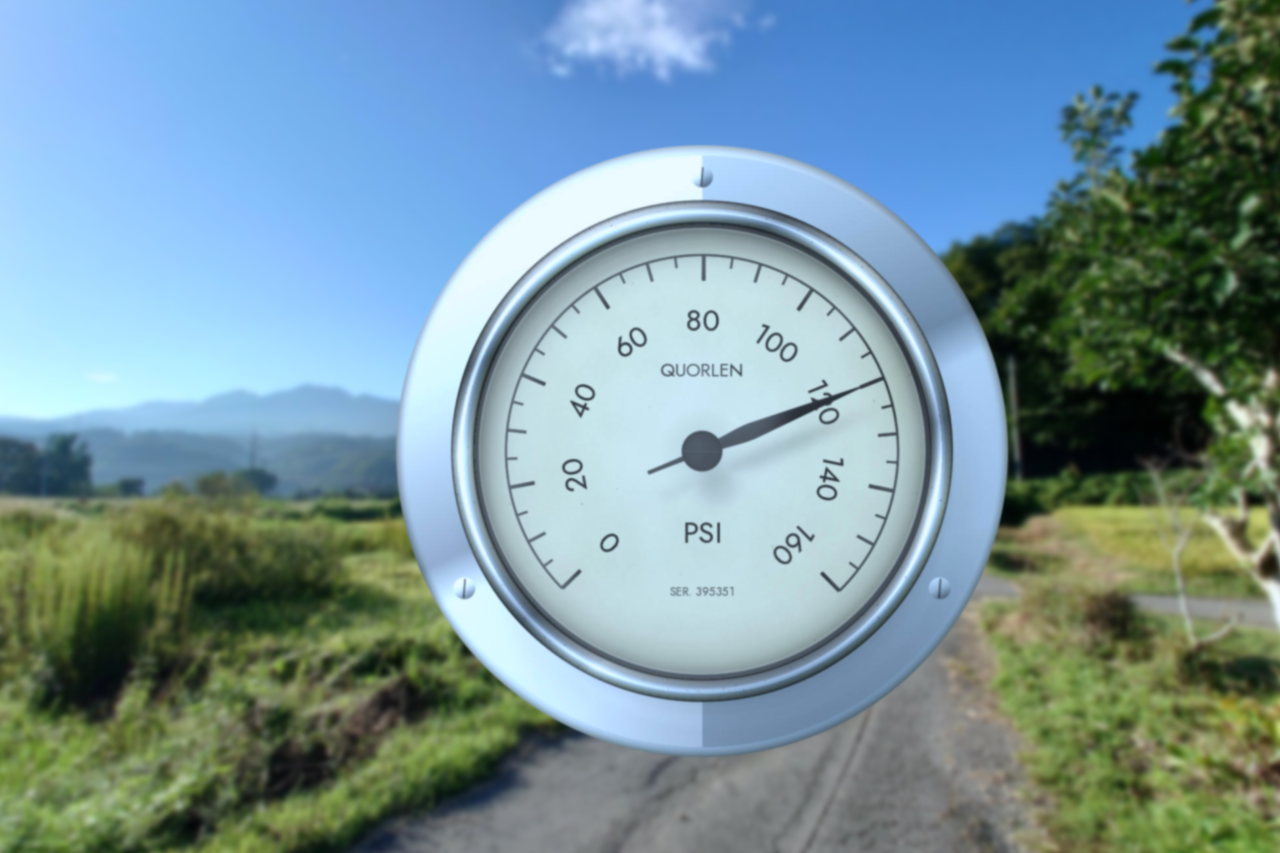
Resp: 120 psi
